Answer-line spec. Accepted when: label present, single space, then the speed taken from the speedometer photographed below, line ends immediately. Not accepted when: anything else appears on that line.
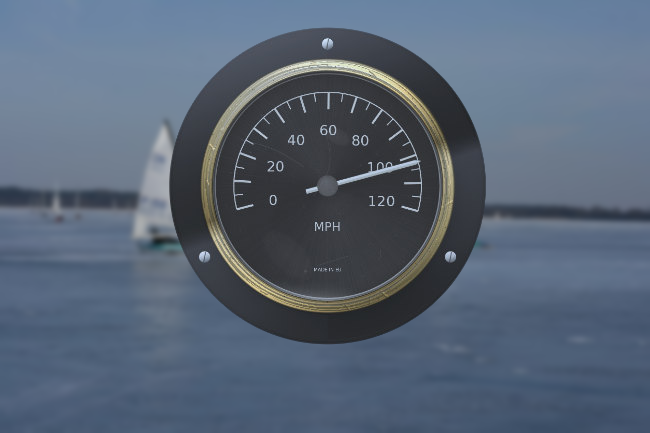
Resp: 102.5 mph
